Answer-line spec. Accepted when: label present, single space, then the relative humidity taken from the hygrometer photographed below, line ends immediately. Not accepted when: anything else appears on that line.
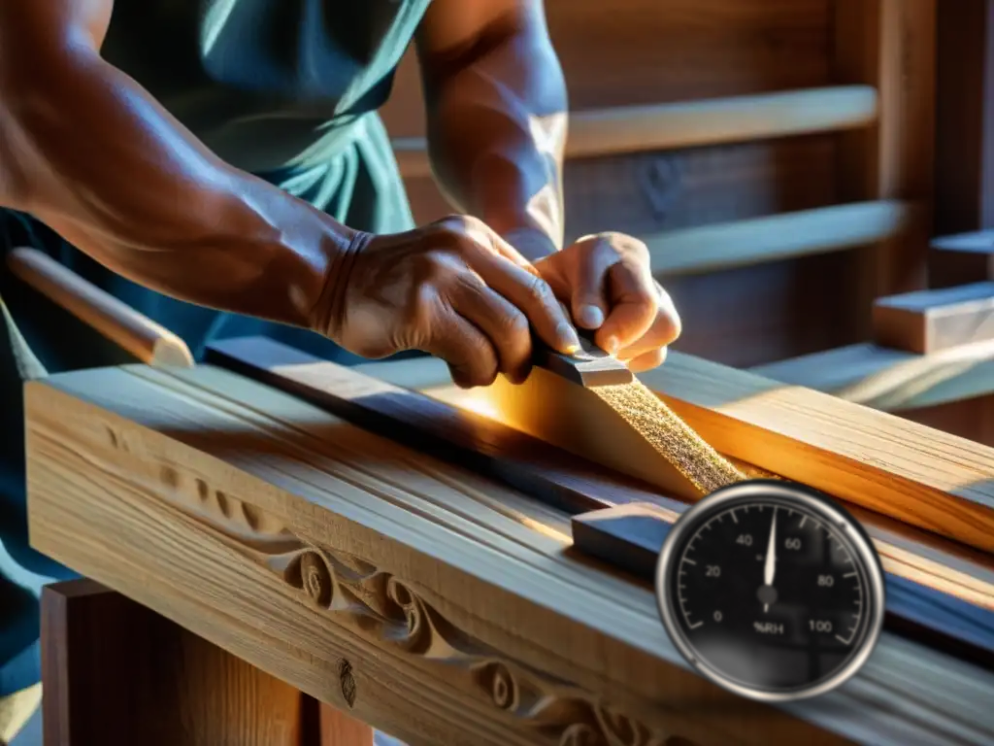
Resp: 52 %
